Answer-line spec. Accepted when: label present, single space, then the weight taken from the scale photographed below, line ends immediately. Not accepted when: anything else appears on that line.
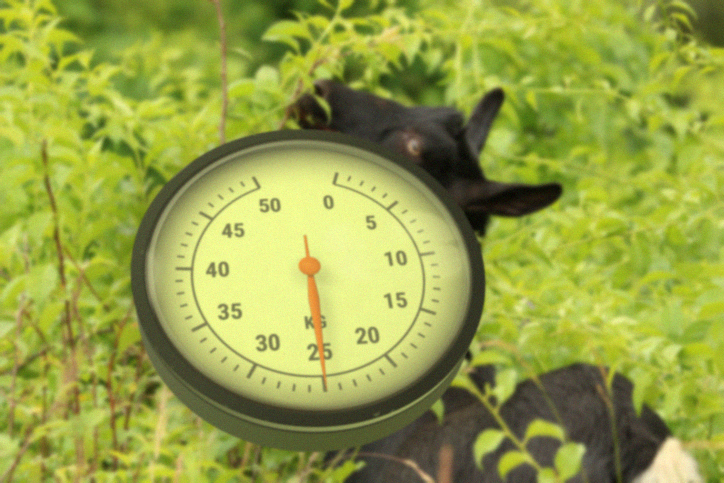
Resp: 25 kg
